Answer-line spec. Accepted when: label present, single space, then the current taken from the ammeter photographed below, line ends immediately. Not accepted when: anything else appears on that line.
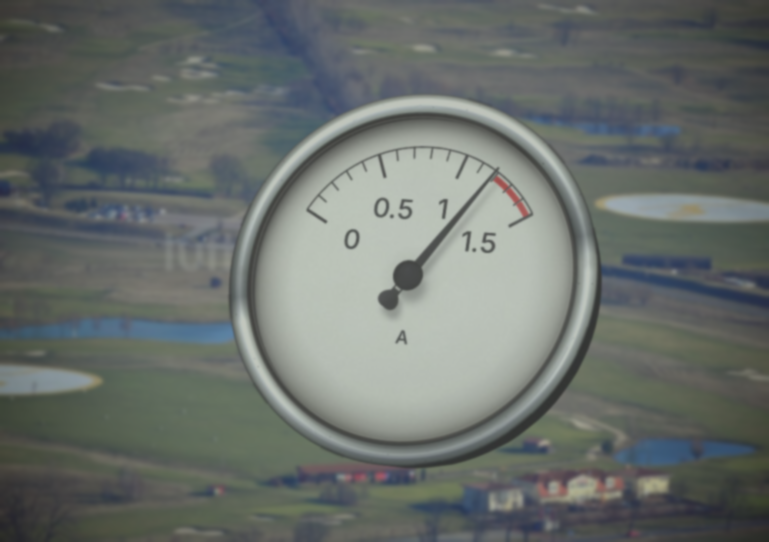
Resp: 1.2 A
